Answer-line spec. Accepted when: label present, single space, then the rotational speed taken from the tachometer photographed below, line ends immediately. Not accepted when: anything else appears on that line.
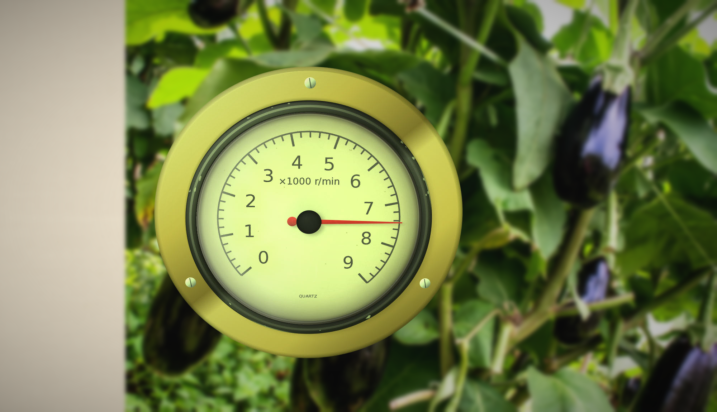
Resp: 7400 rpm
